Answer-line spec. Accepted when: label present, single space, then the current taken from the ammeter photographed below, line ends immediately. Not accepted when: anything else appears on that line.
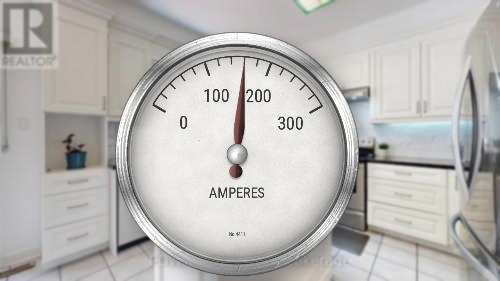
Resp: 160 A
